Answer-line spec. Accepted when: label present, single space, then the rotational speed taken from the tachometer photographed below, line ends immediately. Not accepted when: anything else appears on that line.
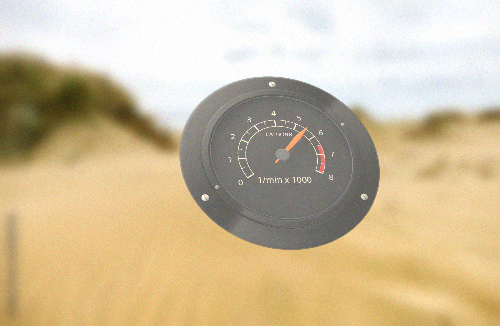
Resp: 5500 rpm
